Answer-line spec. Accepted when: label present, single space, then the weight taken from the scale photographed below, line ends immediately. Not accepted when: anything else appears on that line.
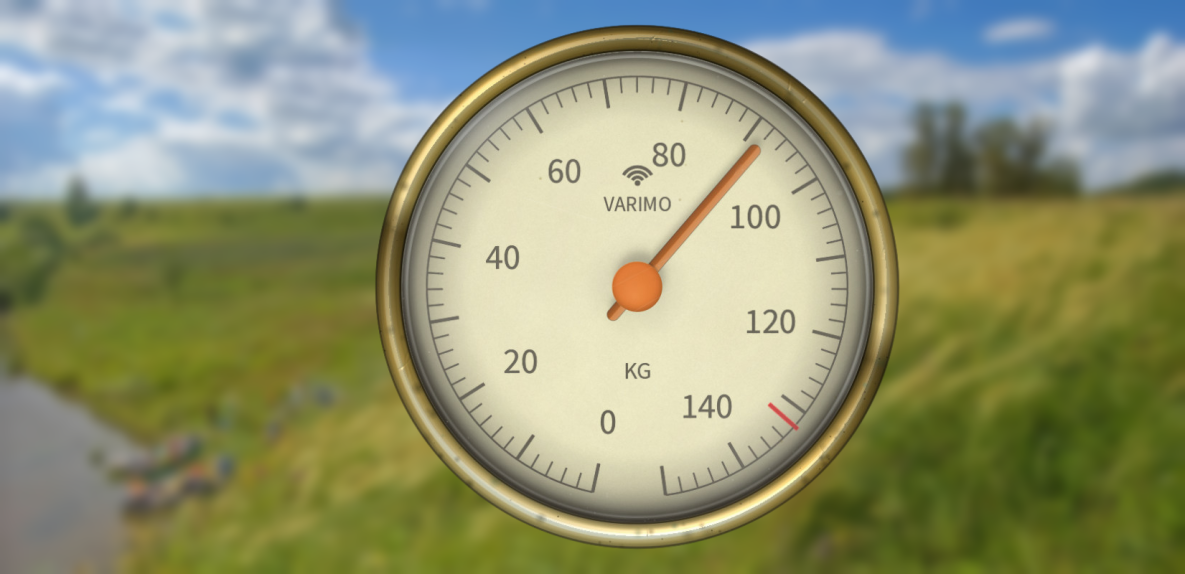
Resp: 92 kg
